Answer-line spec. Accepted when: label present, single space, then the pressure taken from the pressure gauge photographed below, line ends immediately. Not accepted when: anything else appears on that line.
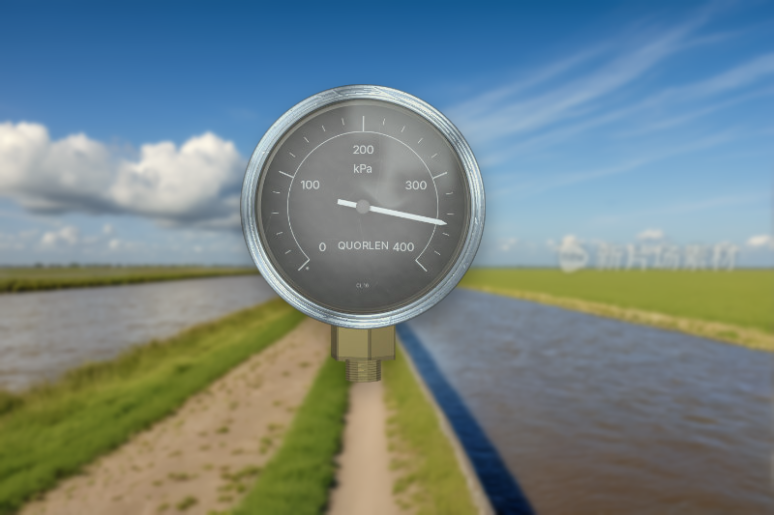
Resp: 350 kPa
